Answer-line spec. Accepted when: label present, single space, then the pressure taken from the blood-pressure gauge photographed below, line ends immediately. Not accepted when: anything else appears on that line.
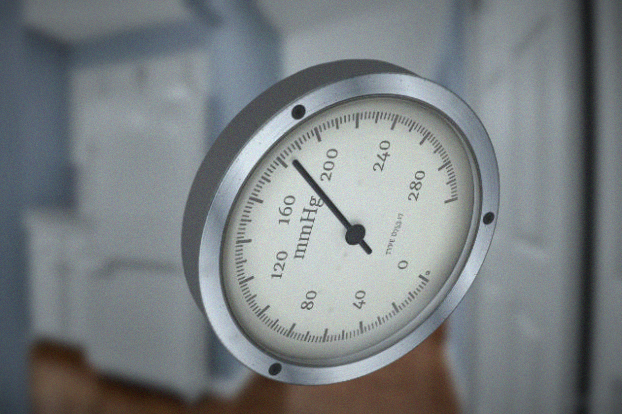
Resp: 184 mmHg
